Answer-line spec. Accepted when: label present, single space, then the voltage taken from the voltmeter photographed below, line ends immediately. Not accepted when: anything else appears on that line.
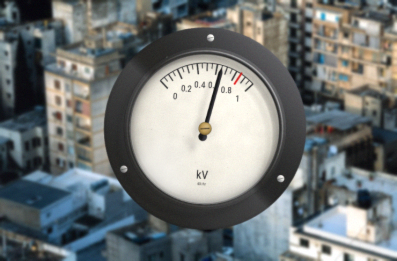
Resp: 0.65 kV
